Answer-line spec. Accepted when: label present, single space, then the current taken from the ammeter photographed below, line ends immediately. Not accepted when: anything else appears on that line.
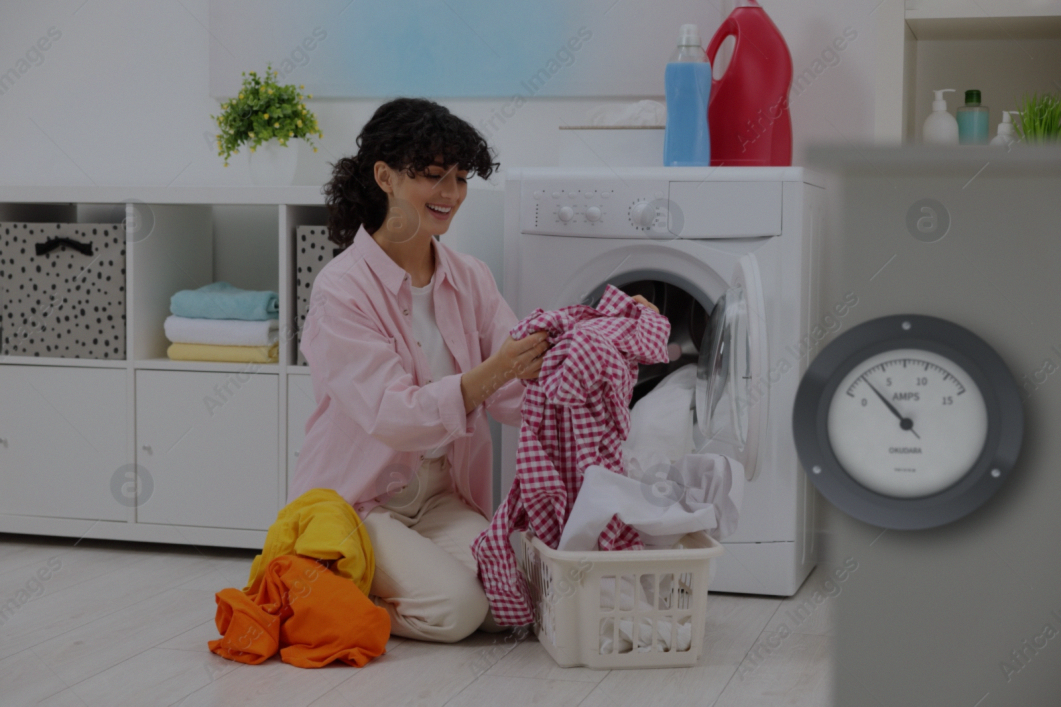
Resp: 2.5 A
